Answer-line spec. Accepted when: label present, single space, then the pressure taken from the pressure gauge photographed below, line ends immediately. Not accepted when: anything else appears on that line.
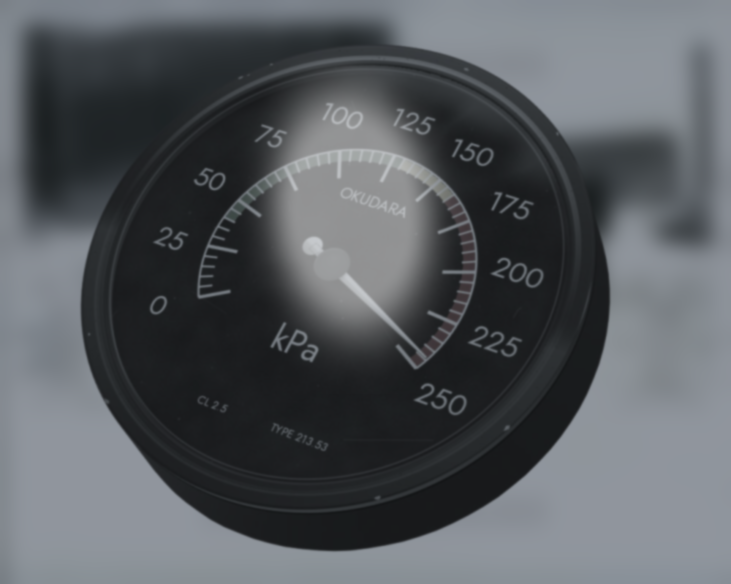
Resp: 245 kPa
